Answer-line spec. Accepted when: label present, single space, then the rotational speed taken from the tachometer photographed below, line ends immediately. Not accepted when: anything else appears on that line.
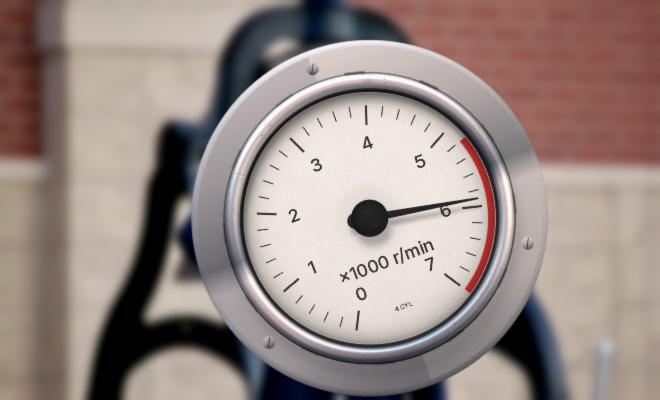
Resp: 5900 rpm
